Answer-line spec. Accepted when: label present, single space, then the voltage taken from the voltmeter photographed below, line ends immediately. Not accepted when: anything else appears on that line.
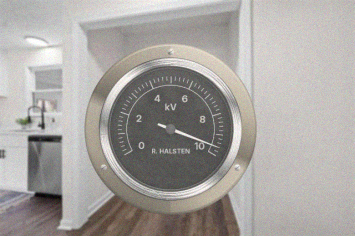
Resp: 9.6 kV
